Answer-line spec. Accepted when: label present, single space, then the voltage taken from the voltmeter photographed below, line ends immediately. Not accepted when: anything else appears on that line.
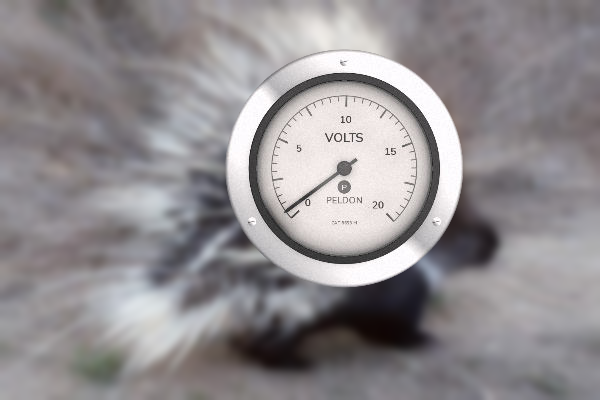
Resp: 0.5 V
